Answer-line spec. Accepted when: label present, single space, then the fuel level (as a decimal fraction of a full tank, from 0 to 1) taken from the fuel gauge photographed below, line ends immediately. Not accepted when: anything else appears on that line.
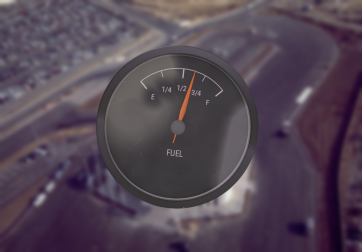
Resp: 0.625
